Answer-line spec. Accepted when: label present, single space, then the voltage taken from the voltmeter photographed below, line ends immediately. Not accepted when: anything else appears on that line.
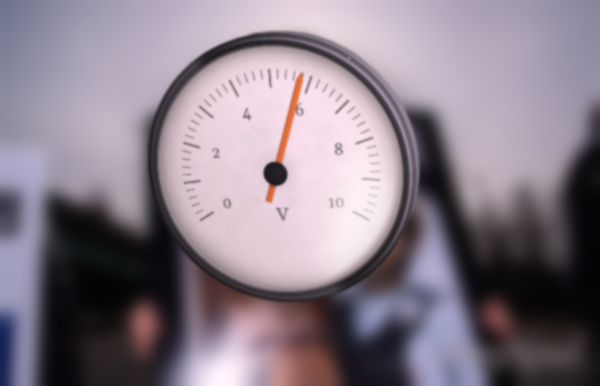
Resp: 5.8 V
